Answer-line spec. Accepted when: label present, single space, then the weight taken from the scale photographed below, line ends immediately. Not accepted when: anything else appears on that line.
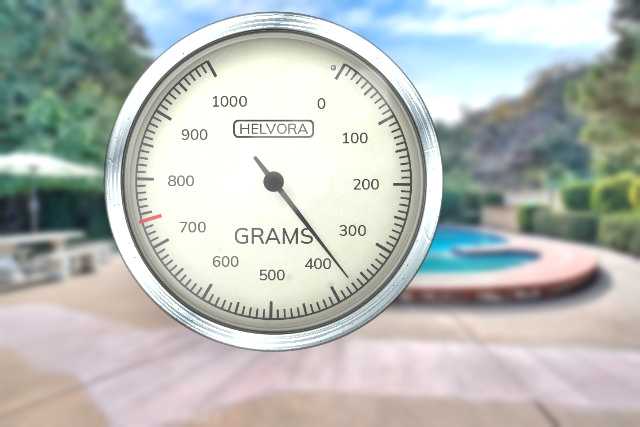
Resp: 370 g
